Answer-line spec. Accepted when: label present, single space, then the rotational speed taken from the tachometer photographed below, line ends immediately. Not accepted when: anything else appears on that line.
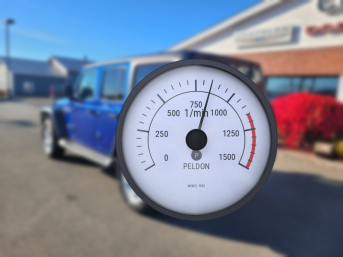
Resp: 850 rpm
